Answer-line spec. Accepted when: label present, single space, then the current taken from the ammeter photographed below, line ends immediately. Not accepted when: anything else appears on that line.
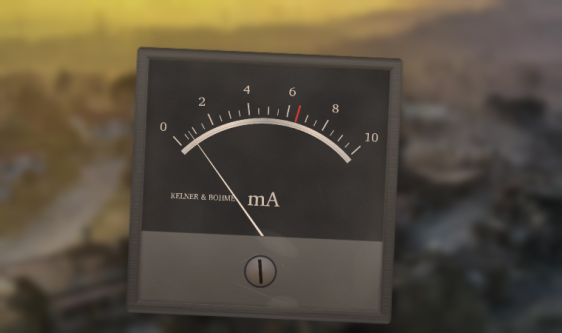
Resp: 0.75 mA
